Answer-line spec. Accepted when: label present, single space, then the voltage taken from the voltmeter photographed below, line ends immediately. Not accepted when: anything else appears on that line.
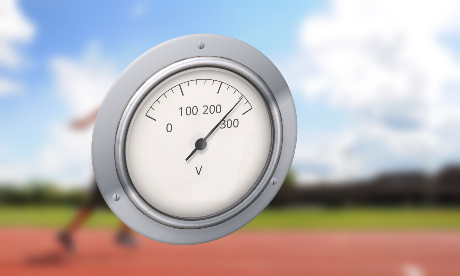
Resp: 260 V
